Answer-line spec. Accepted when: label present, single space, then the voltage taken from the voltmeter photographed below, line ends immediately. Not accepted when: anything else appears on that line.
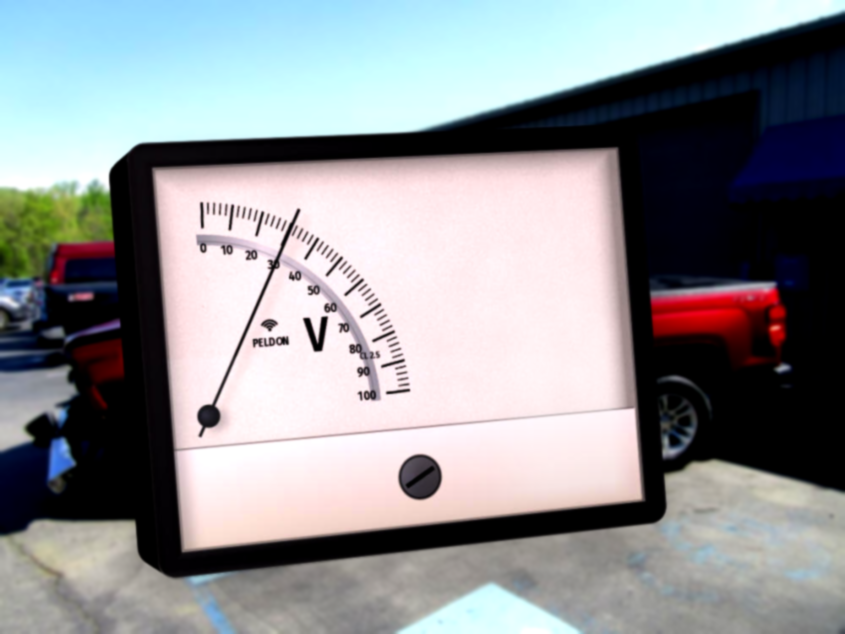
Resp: 30 V
